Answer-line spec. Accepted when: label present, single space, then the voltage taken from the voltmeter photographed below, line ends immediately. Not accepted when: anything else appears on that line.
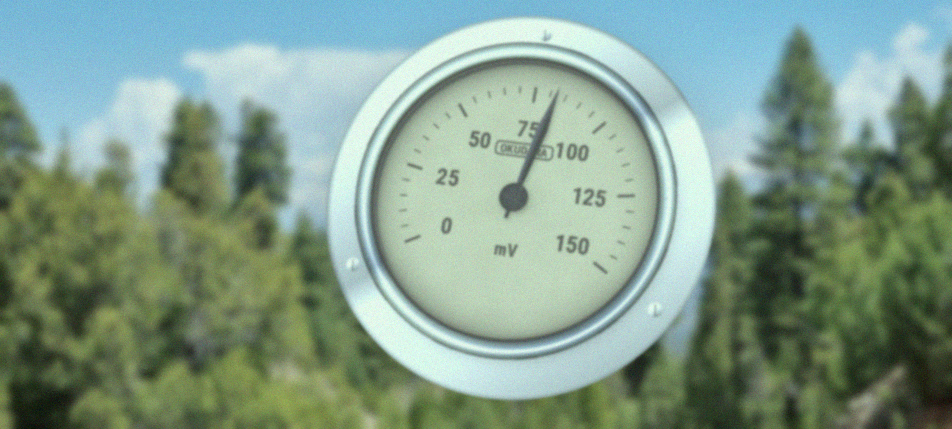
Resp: 82.5 mV
